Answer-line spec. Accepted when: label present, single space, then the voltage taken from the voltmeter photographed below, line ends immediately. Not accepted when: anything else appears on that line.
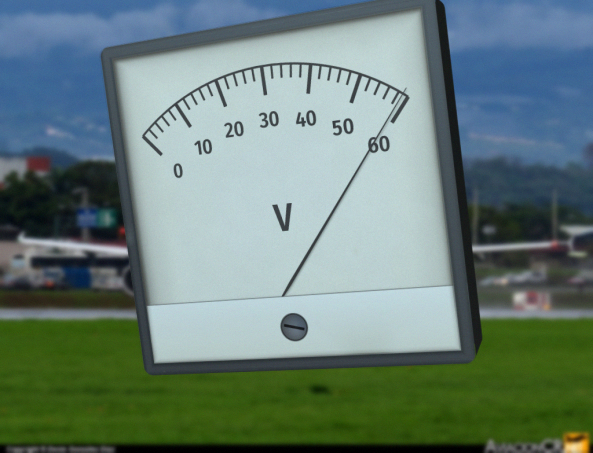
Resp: 59 V
